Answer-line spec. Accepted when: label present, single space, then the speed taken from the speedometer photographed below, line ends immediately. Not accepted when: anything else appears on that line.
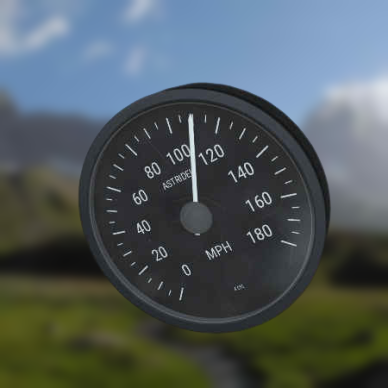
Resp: 110 mph
